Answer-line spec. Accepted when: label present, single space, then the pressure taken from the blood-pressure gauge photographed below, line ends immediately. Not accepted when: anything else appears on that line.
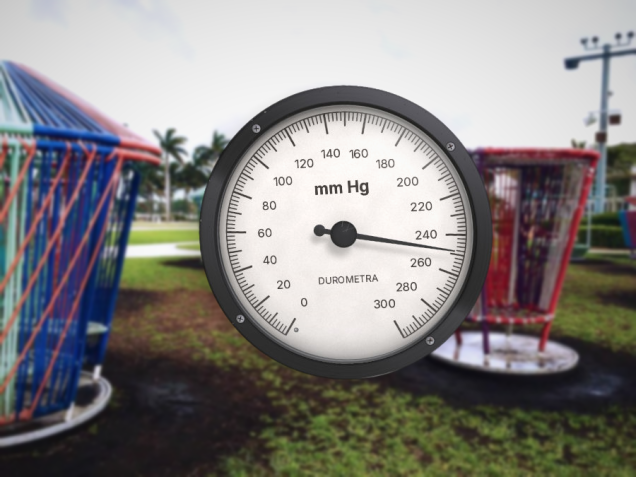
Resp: 248 mmHg
